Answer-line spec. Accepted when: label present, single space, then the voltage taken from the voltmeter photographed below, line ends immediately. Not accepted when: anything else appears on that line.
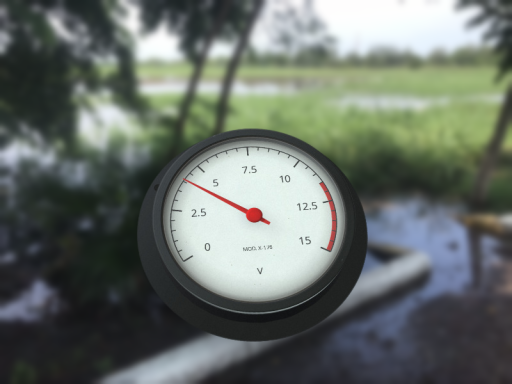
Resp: 4 V
